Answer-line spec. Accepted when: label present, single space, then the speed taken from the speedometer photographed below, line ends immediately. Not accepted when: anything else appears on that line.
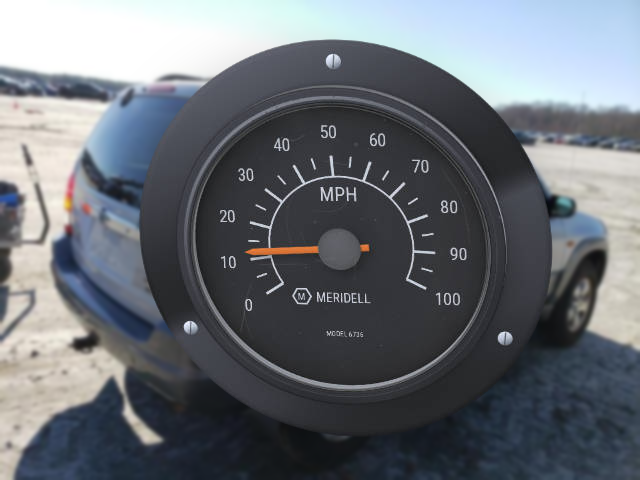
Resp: 12.5 mph
